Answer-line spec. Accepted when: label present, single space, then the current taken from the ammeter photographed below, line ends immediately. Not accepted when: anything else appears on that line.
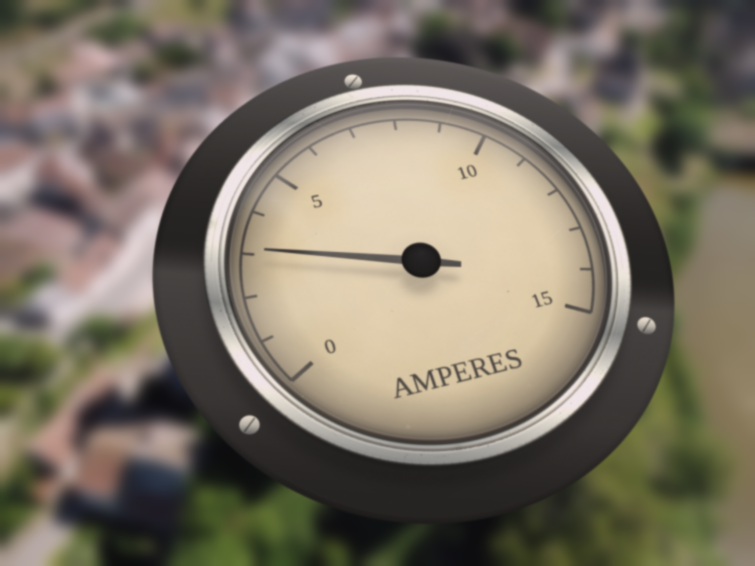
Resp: 3 A
